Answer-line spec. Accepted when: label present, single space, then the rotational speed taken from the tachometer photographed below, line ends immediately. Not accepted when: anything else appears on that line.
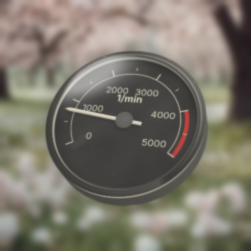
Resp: 750 rpm
